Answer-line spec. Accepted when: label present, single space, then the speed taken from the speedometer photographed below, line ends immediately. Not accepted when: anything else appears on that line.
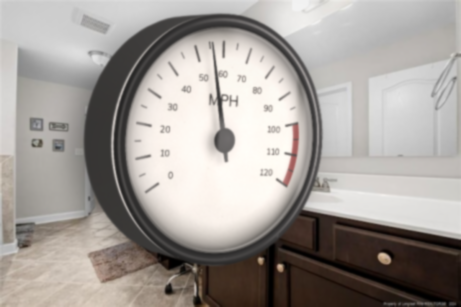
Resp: 55 mph
